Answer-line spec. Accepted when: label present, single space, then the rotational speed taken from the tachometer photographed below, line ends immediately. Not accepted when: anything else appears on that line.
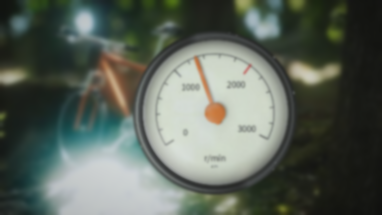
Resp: 1300 rpm
